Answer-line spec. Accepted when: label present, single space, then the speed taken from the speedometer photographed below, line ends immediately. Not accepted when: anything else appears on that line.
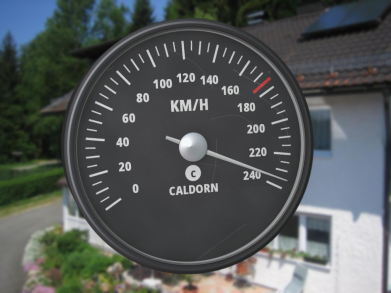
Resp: 235 km/h
